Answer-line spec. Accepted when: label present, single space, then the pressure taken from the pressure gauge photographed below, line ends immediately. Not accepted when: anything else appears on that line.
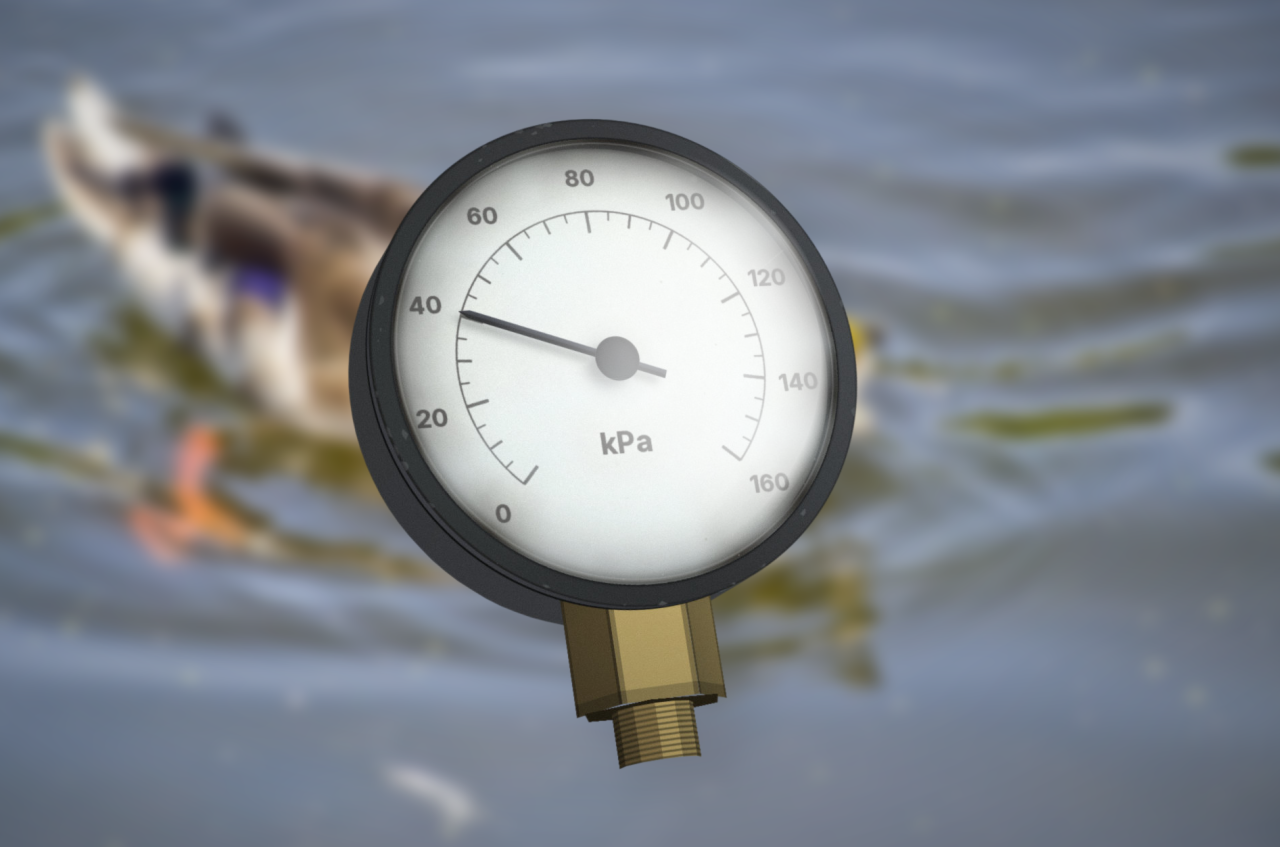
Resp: 40 kPa
